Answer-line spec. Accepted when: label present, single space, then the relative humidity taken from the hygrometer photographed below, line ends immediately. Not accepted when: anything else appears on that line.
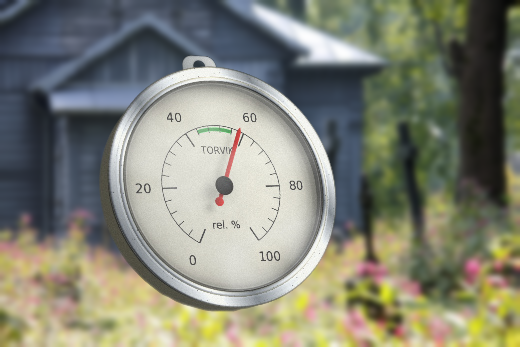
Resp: 58 %
